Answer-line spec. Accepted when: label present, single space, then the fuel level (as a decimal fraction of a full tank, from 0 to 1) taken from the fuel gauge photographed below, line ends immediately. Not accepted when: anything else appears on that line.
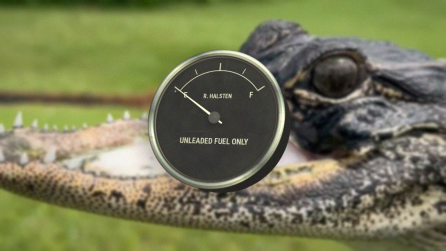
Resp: 0
